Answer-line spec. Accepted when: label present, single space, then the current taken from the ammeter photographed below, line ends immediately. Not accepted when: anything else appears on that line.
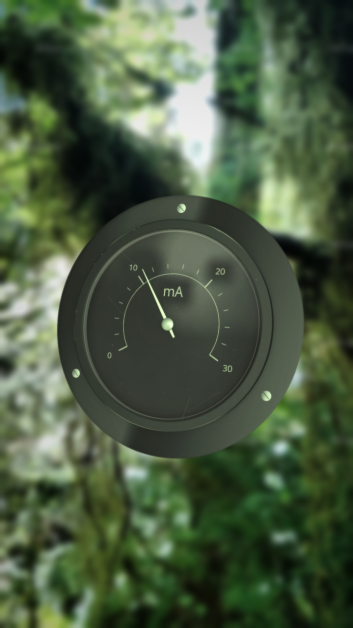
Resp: 11 mA
